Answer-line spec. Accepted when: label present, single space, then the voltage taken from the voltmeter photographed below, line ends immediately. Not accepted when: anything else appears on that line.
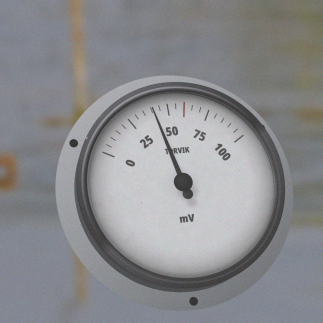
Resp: 40 mV
